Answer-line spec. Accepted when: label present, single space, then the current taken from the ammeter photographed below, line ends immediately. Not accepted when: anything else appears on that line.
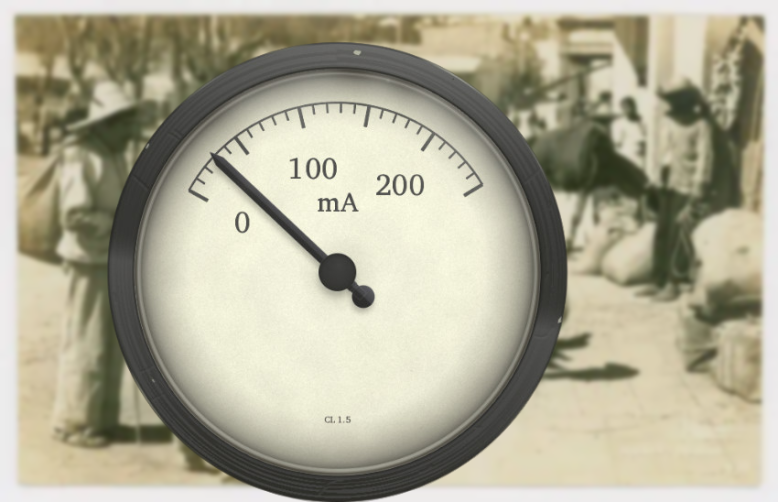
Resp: 30 mA
